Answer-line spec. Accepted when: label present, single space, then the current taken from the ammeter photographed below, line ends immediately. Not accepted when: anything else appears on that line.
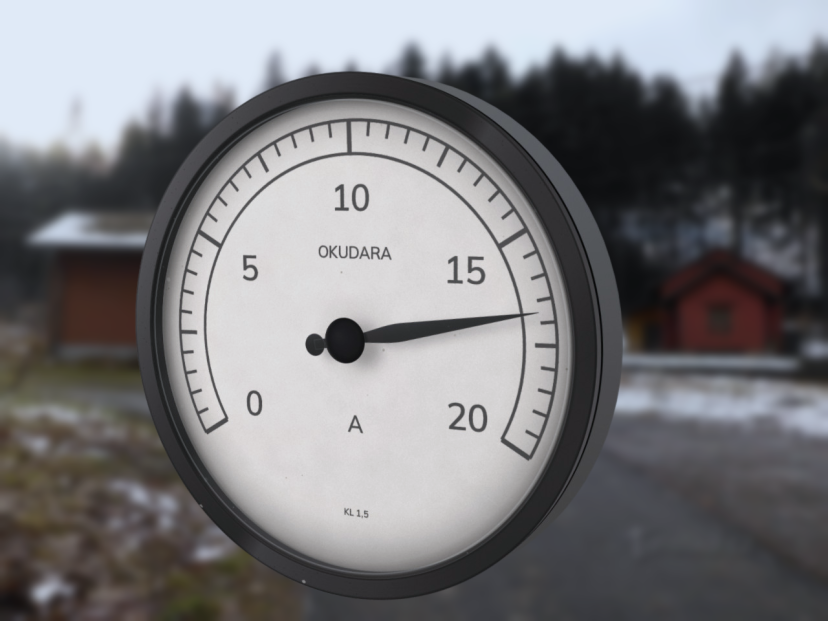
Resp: 16.75 A
